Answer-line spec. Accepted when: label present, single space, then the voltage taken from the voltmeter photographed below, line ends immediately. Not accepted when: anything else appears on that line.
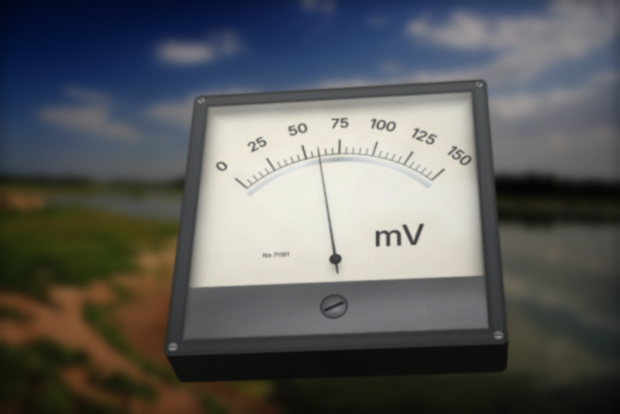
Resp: 60 mV
